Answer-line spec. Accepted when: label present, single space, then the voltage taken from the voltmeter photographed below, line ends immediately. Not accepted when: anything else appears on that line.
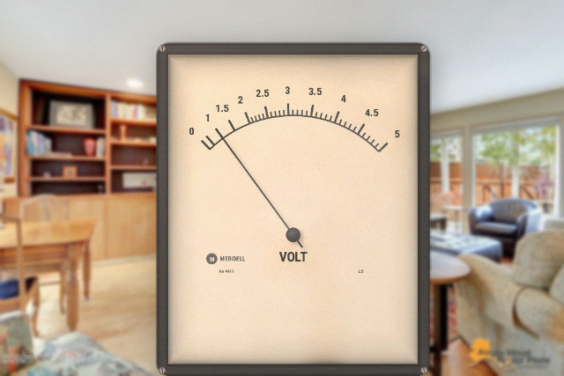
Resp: 1 V
